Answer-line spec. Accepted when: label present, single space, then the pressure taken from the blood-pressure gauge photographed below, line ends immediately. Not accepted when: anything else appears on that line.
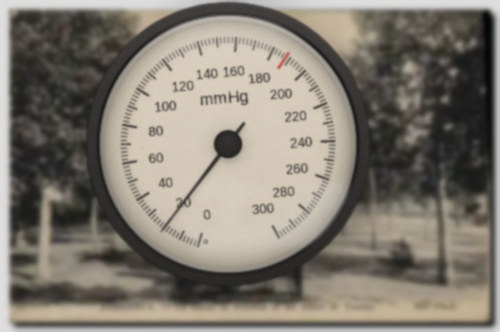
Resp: 20 mmHg
